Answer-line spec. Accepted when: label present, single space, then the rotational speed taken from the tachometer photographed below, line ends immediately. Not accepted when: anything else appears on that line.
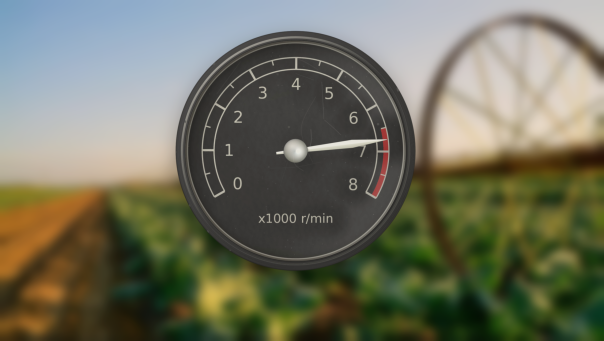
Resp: 6750 rpm
